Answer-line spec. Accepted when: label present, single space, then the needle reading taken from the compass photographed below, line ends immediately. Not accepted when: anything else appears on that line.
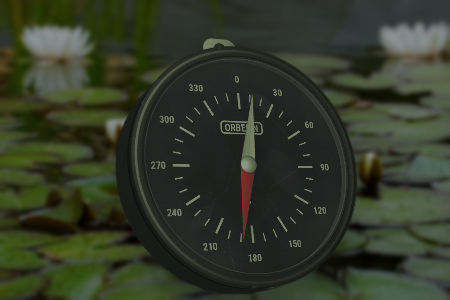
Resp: 190 °
